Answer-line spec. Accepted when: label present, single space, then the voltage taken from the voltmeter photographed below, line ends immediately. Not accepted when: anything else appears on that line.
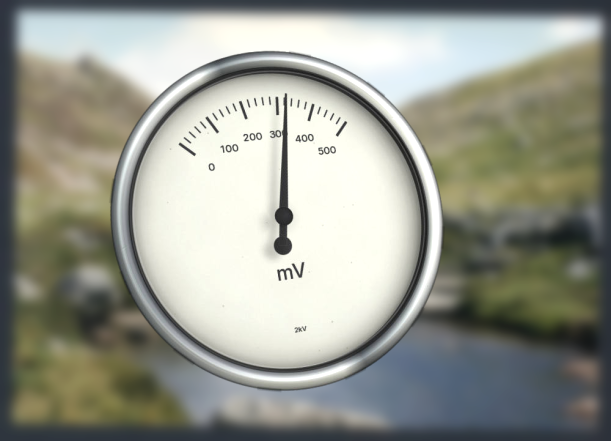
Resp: 320 mV
